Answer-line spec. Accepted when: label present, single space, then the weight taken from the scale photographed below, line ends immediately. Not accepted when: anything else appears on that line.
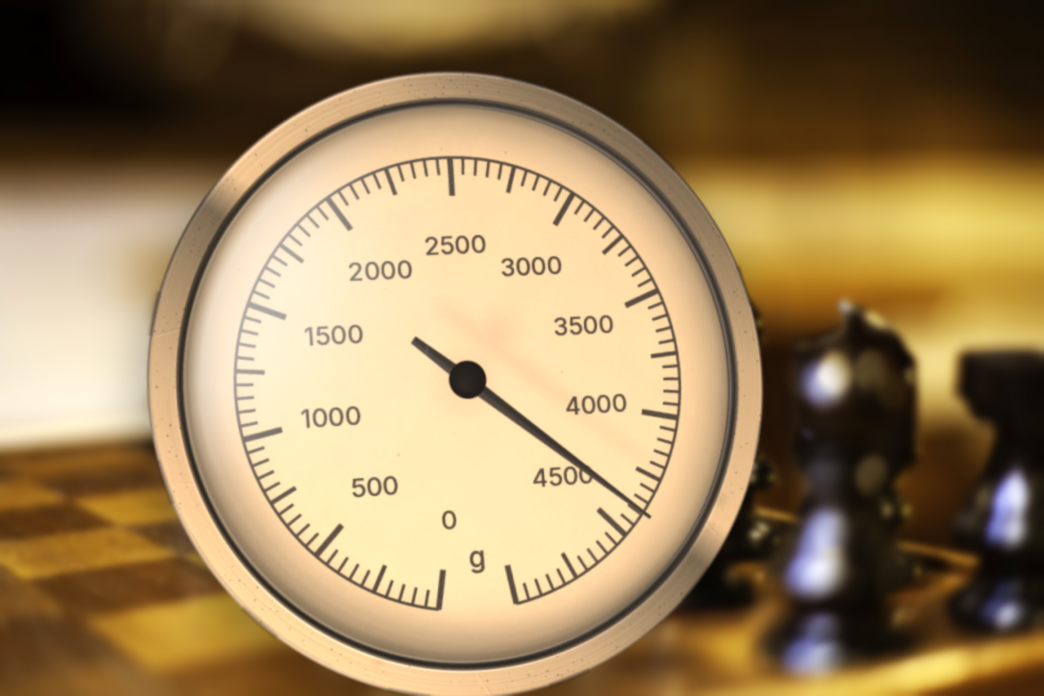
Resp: 4400 g
